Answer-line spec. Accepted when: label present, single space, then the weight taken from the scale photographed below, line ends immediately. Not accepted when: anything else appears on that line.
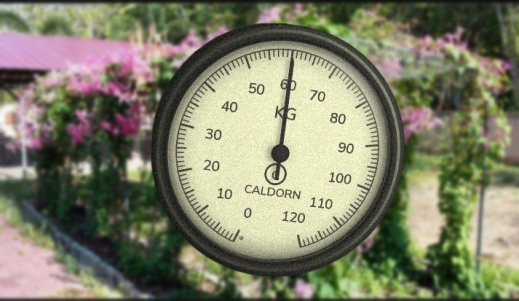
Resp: 60 kg
